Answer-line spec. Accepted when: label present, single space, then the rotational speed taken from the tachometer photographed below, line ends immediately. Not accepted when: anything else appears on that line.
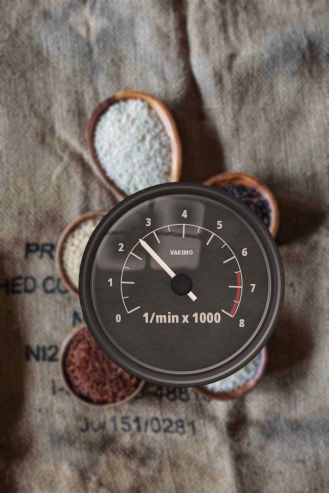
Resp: 2500 rpm
